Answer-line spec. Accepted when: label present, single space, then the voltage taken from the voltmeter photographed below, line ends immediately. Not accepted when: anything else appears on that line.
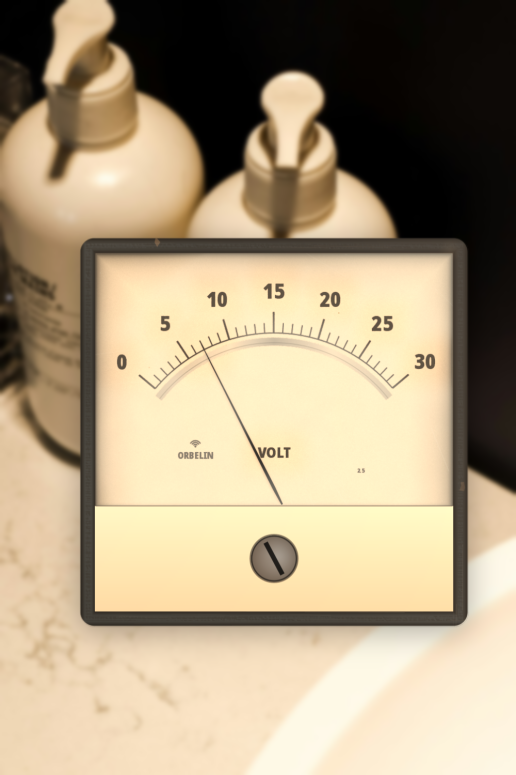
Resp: 7 V
